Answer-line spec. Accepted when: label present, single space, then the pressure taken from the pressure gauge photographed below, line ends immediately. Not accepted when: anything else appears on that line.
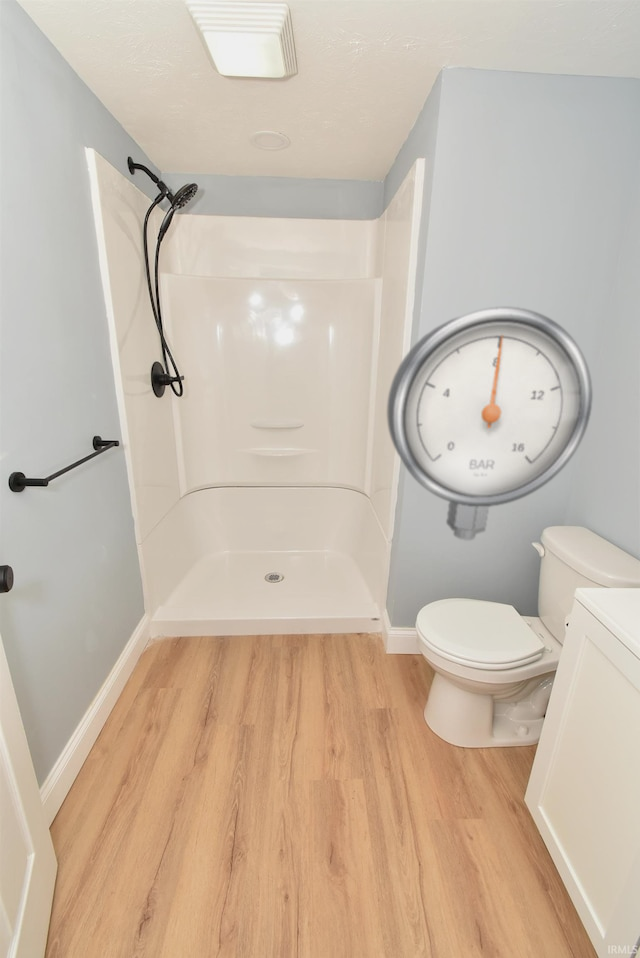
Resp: 8 bar
